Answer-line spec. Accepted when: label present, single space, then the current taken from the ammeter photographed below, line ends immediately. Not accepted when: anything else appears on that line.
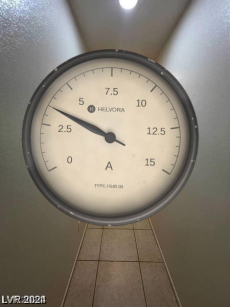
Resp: 3.5 A
